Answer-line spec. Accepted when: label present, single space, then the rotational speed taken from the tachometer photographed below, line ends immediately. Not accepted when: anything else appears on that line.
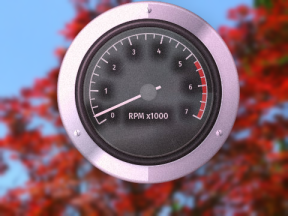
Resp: 250 rpm
